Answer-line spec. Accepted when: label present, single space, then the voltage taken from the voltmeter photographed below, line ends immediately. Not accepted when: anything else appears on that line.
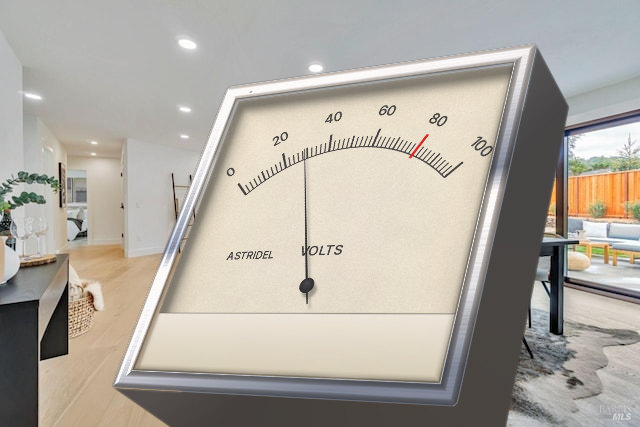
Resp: 30 V
